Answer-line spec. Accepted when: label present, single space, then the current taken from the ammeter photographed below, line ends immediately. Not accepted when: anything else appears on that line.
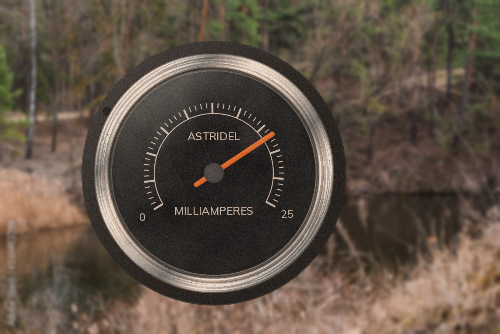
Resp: 18.5 mA
